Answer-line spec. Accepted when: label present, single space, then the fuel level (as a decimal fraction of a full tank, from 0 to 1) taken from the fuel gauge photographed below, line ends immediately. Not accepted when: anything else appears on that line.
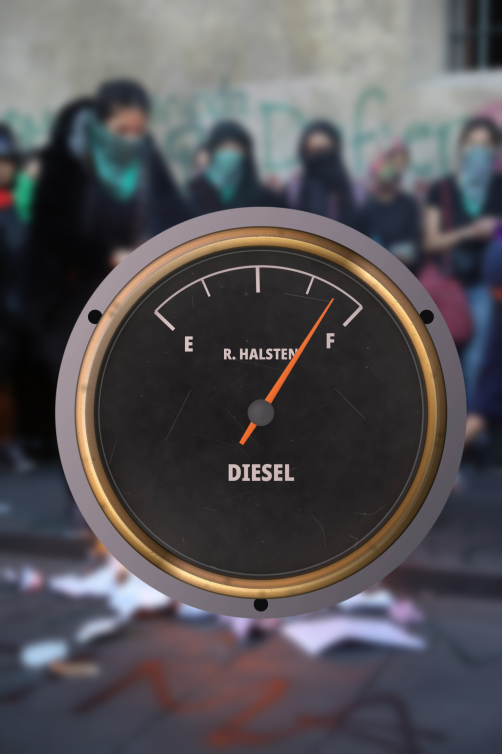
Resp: 0.875
